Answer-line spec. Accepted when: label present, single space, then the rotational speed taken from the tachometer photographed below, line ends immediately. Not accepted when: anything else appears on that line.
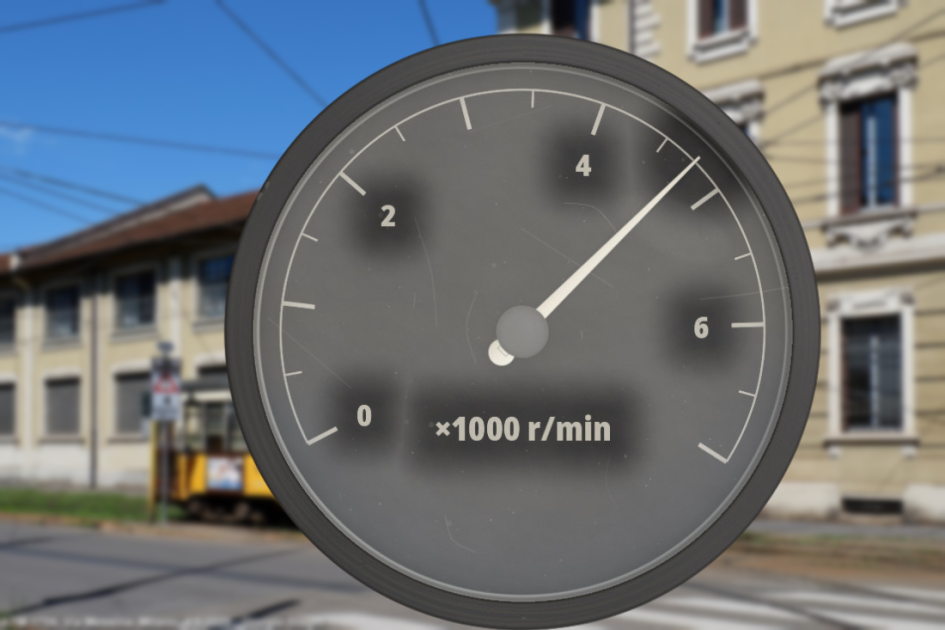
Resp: 4750 rpm
